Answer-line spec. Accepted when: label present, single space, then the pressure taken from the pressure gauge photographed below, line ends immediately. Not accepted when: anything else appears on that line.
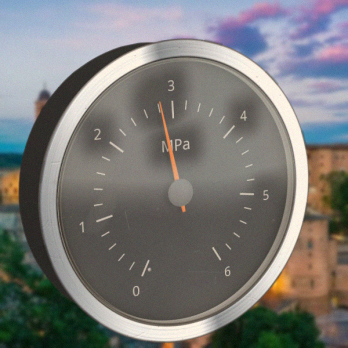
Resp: 2.8 MPa
